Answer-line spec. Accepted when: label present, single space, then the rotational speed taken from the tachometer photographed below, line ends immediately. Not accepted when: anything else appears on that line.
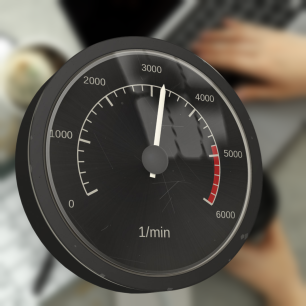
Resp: 3200 rpm
